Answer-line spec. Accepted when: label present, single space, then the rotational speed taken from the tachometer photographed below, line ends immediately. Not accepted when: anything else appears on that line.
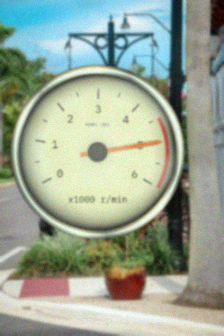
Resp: 5000 rpm
